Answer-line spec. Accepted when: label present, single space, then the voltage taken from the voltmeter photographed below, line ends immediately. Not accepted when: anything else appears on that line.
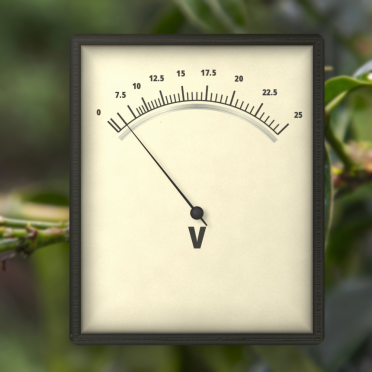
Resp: 5 V
